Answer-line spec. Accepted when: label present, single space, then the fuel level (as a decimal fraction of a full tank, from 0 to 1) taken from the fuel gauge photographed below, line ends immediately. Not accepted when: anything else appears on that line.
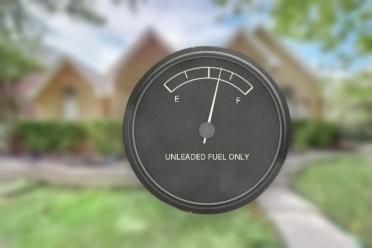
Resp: 0.625
